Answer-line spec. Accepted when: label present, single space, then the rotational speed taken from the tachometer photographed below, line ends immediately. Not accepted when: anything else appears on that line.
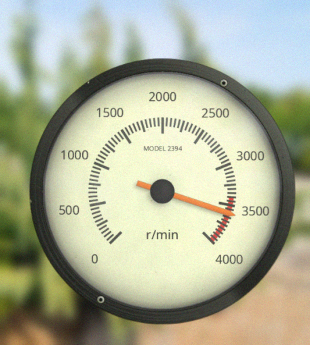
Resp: 3600 rpm
